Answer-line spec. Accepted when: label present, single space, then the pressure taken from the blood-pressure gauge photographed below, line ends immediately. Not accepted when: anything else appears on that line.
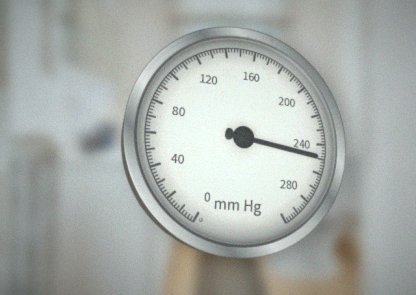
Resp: 250 mmHg
